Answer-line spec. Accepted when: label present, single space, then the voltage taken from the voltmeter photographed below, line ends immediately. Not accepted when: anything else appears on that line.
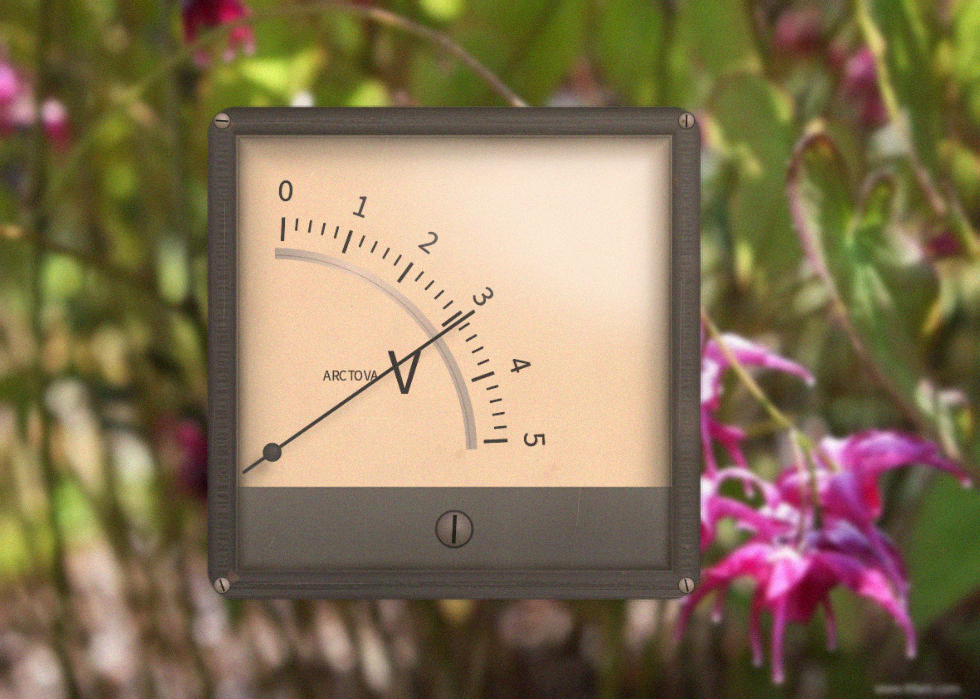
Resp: 3.1 V
